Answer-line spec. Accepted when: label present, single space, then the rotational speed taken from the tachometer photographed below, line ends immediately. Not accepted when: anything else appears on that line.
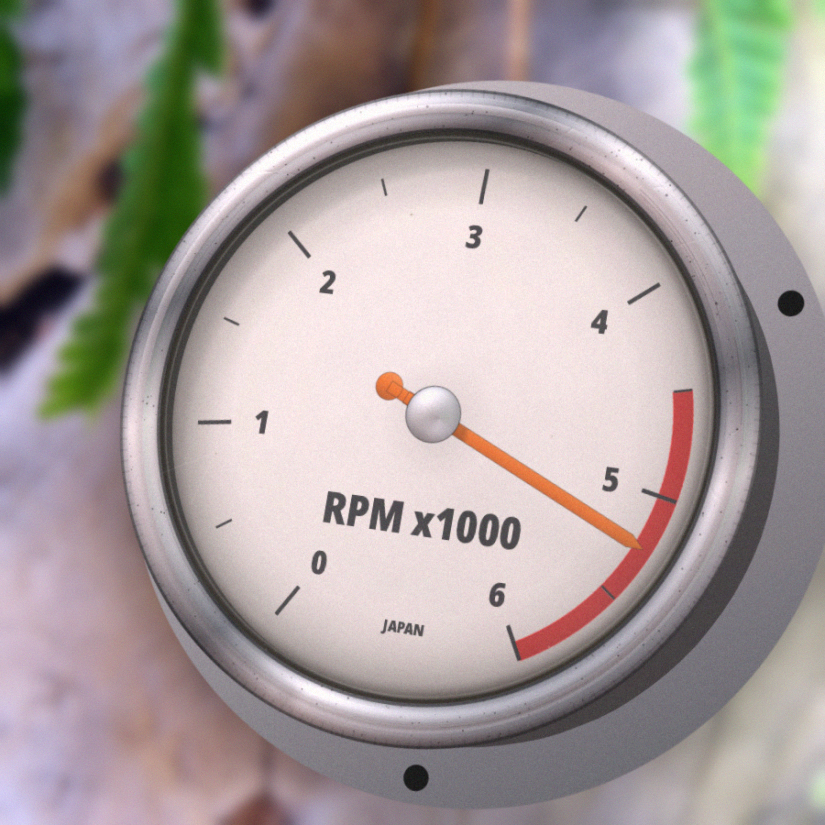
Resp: 5250 rpm
